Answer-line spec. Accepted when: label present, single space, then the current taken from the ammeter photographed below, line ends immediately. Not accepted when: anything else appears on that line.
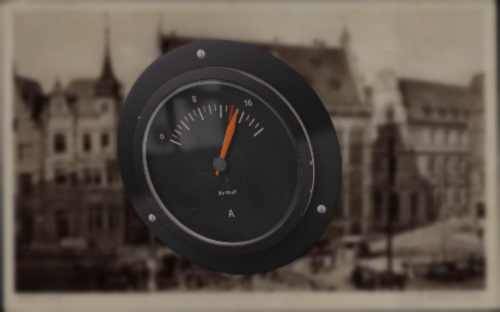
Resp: 15 A
